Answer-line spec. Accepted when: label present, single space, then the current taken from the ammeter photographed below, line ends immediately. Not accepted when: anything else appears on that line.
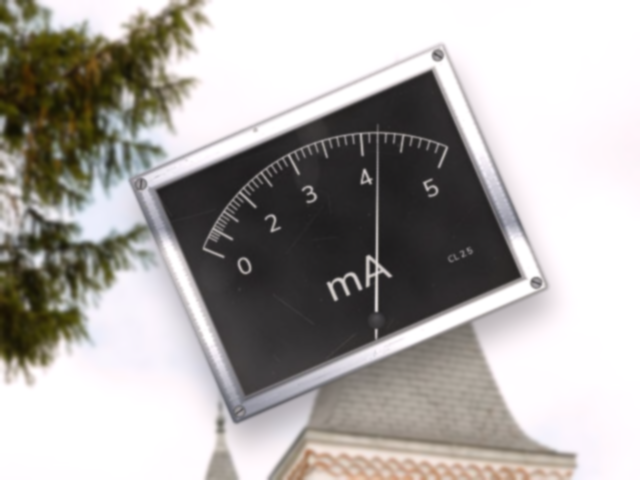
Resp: 4.2 mA
